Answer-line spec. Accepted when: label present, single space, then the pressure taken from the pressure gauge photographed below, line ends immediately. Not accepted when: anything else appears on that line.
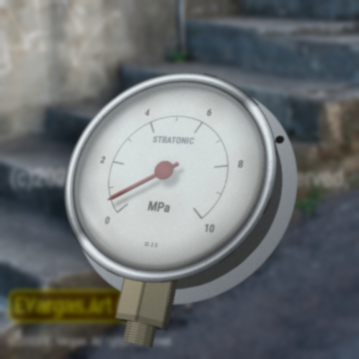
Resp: 0.5 MPa
